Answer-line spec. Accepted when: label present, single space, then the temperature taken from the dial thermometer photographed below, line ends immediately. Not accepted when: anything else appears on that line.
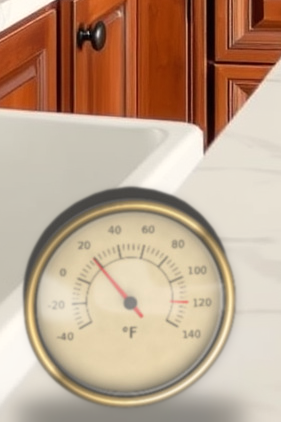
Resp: 20 °F
